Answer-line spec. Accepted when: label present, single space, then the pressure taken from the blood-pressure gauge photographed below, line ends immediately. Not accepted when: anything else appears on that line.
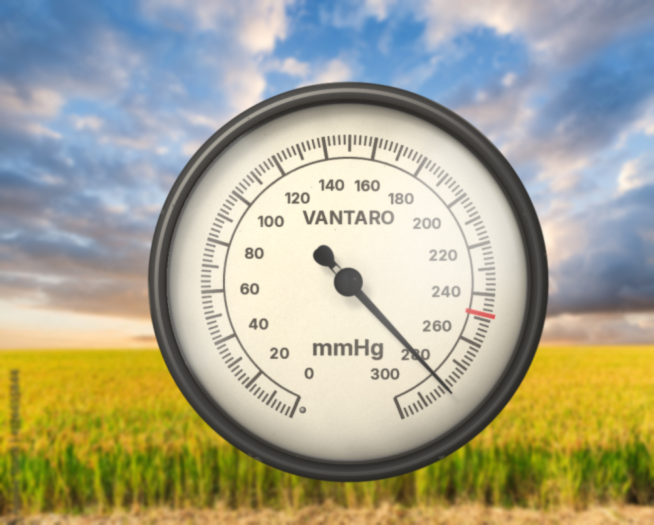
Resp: 280 mmHg
